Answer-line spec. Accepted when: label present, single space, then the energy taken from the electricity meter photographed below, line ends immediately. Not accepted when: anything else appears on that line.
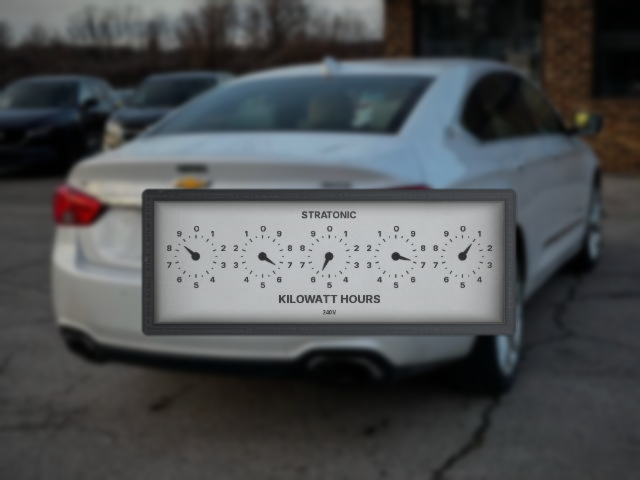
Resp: 86571 kWh
